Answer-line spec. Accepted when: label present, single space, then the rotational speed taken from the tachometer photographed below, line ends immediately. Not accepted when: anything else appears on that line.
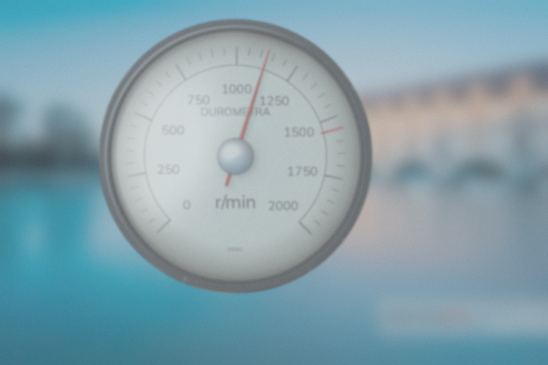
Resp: 1125 rpm
